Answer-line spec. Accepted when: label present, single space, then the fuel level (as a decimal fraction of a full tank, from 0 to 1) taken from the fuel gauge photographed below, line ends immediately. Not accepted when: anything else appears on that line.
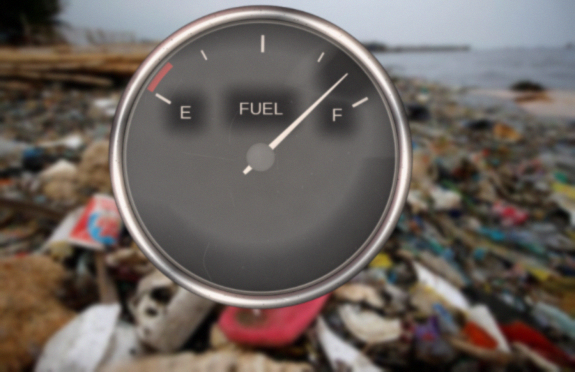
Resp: 0.875
